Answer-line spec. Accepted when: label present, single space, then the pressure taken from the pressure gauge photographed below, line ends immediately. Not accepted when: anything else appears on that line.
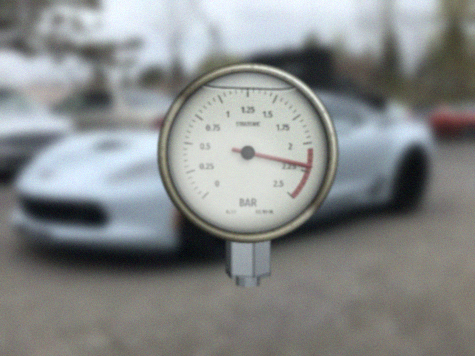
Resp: 2.2 bar
